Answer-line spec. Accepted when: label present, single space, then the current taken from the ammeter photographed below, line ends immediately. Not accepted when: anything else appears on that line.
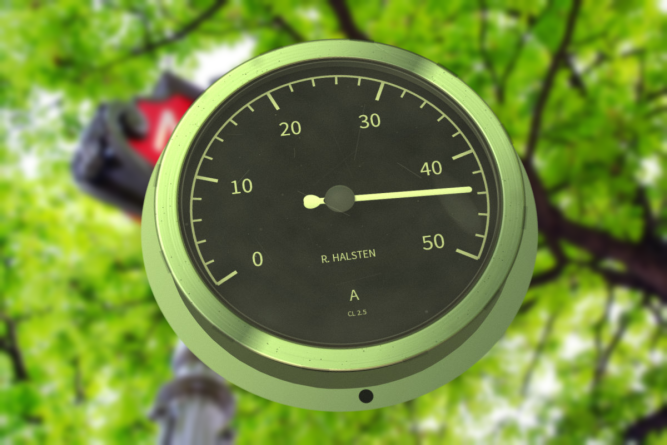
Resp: 44 A
